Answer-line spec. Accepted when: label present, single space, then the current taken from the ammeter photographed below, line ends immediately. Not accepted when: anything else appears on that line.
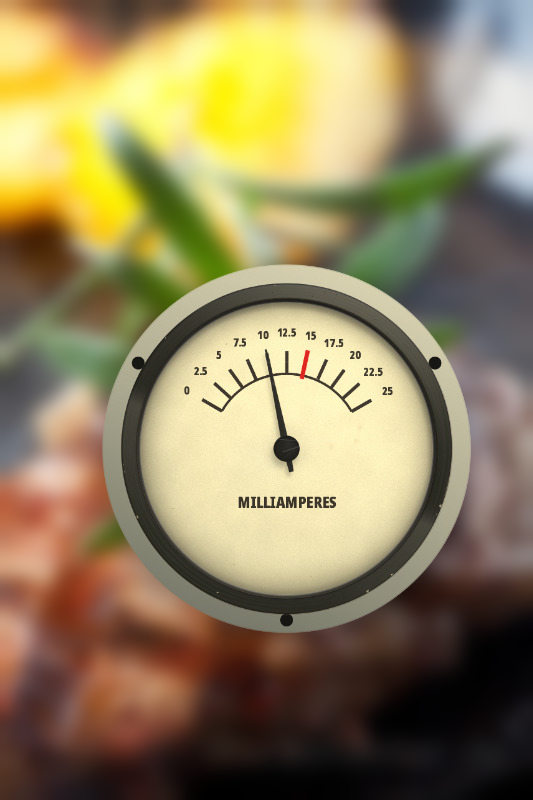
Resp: 10 mA
